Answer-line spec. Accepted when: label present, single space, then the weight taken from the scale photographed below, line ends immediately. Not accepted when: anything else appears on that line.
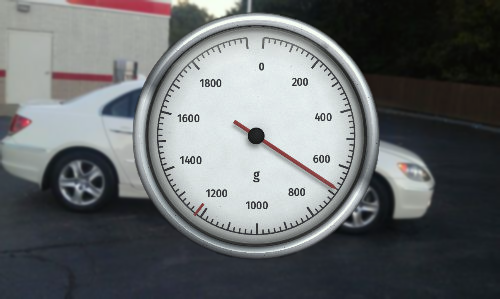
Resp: 680 g
